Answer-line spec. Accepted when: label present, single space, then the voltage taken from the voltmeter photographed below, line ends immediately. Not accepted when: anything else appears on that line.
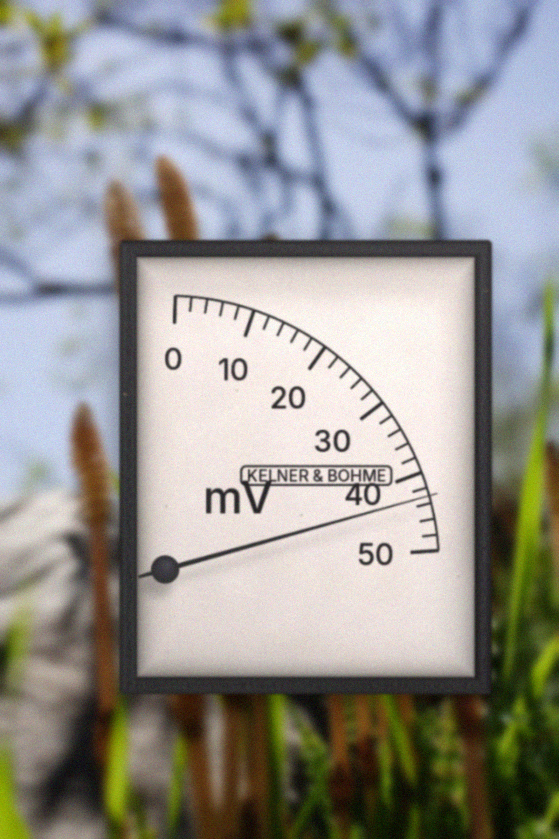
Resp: 43 mV
